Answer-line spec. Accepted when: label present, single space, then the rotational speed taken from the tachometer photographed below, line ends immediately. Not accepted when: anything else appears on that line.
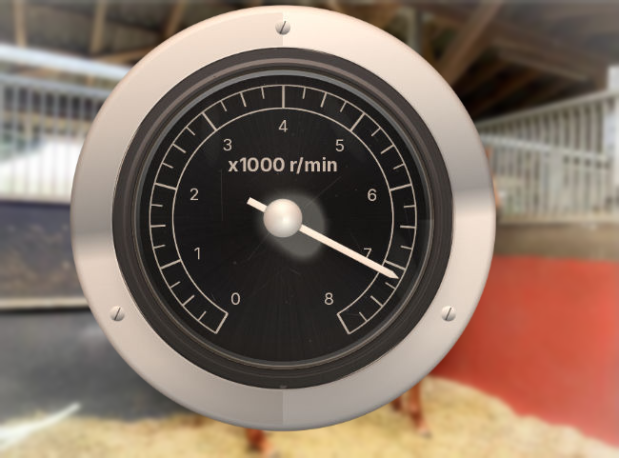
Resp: 7125 rpm
